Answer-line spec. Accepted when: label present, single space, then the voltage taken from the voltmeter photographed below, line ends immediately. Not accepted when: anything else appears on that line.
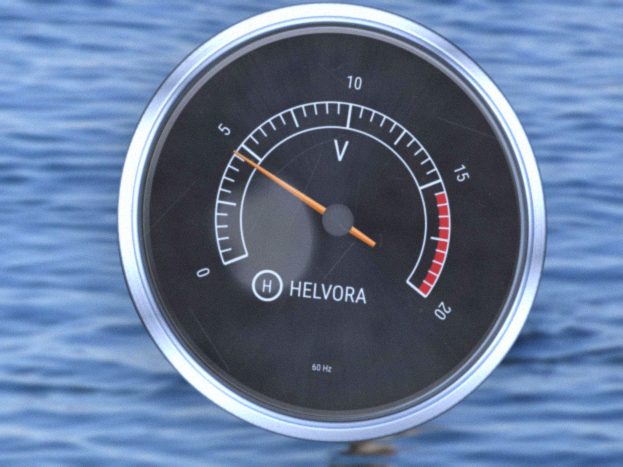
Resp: 4.5 V
